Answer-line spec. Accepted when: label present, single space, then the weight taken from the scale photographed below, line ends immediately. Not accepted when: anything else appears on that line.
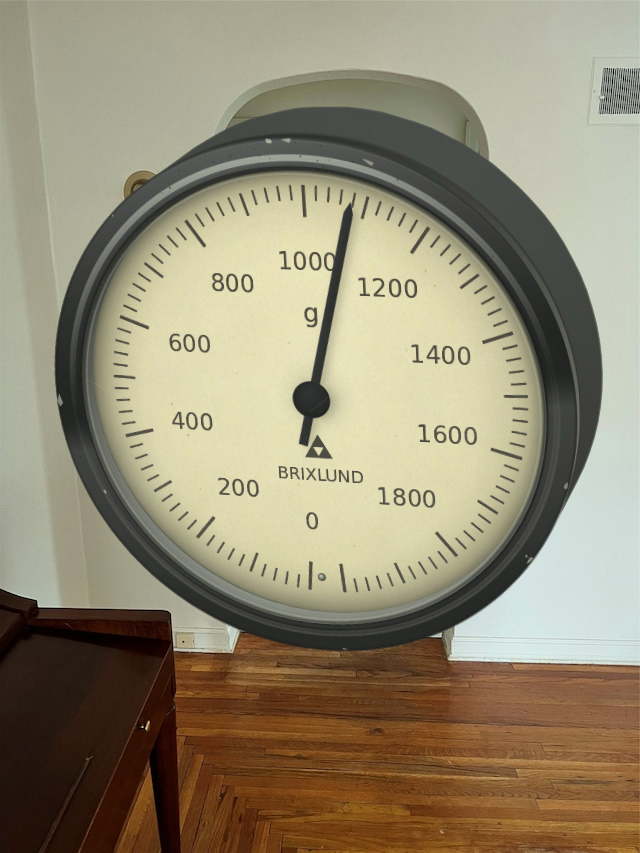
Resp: 1080 g
